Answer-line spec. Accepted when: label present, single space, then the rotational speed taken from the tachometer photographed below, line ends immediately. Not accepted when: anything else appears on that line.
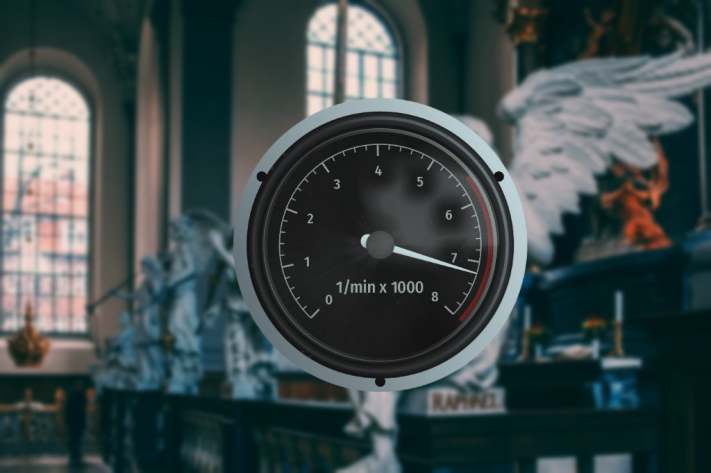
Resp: 7200 rpm
